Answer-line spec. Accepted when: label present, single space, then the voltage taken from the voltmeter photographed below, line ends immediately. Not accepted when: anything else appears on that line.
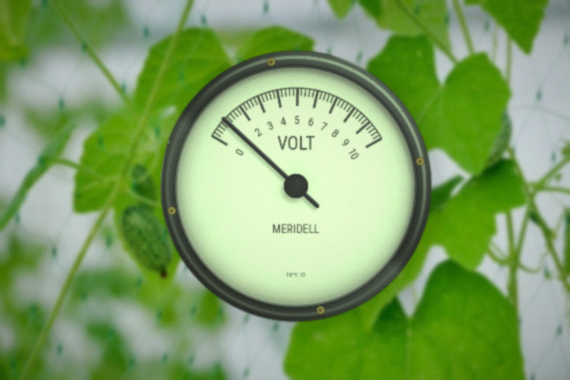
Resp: 1 V
